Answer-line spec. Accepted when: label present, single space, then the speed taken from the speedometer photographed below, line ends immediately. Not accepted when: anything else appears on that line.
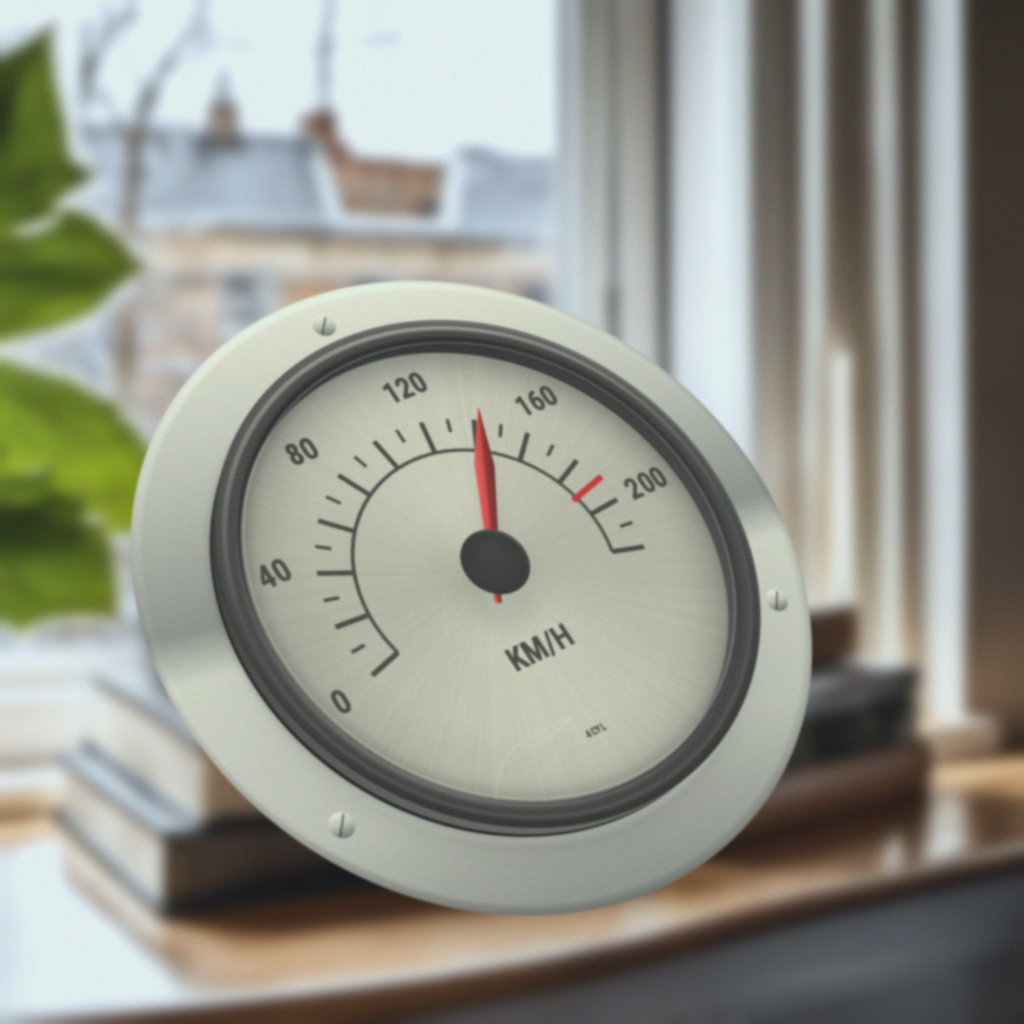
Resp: 140 km/h
